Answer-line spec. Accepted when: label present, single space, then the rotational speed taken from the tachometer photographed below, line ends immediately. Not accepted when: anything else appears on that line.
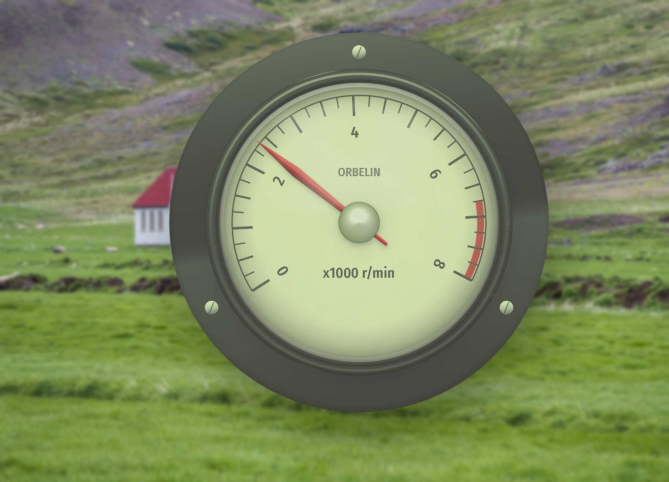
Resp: 2375 rpm
